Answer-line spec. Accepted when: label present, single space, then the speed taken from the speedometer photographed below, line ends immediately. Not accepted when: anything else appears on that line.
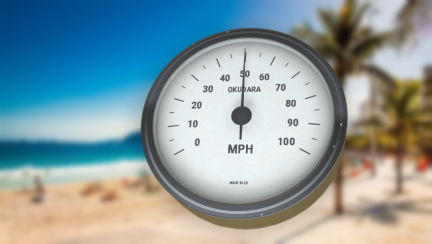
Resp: 50 mph
